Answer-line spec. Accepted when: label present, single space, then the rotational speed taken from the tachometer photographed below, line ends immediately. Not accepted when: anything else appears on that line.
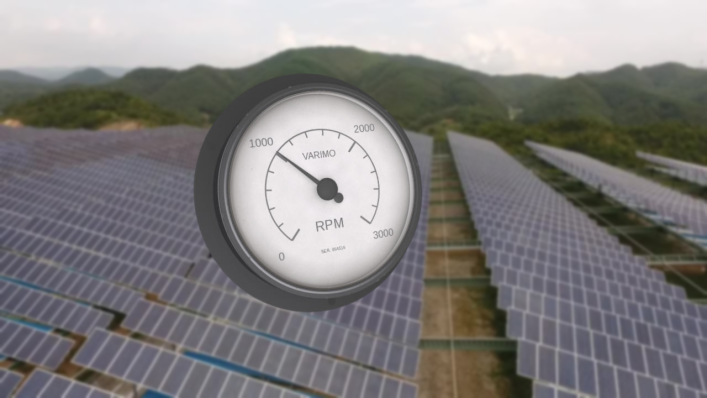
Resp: 1000 rpm
